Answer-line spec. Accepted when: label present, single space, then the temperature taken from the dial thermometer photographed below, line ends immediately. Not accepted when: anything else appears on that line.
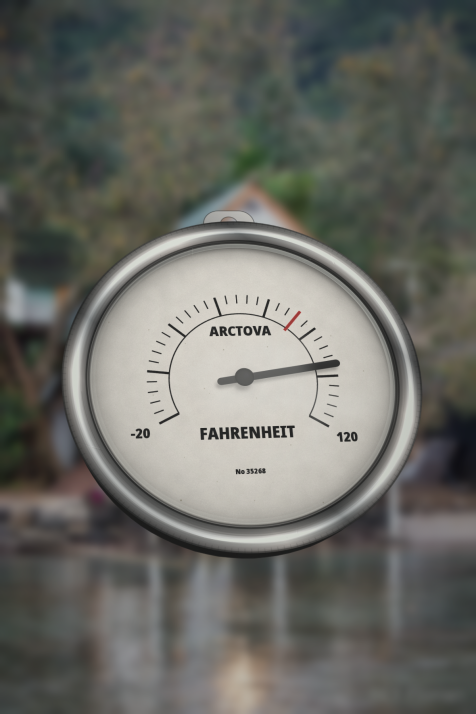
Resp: 96 °F
